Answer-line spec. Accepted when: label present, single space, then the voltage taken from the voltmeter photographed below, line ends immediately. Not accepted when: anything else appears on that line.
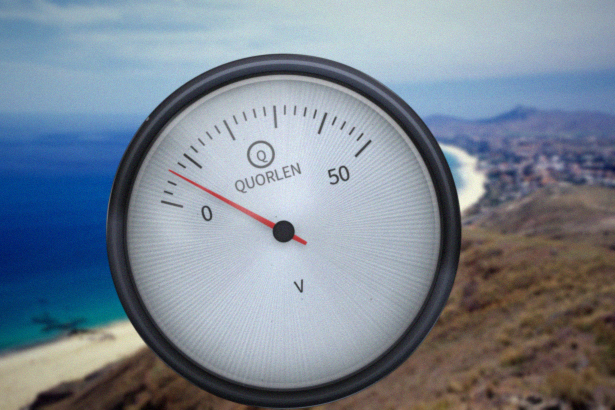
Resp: 6 V
